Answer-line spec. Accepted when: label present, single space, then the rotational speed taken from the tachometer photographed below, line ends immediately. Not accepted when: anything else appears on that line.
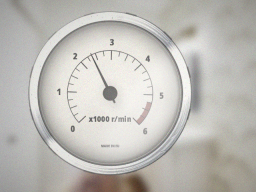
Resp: 2375 rpm
